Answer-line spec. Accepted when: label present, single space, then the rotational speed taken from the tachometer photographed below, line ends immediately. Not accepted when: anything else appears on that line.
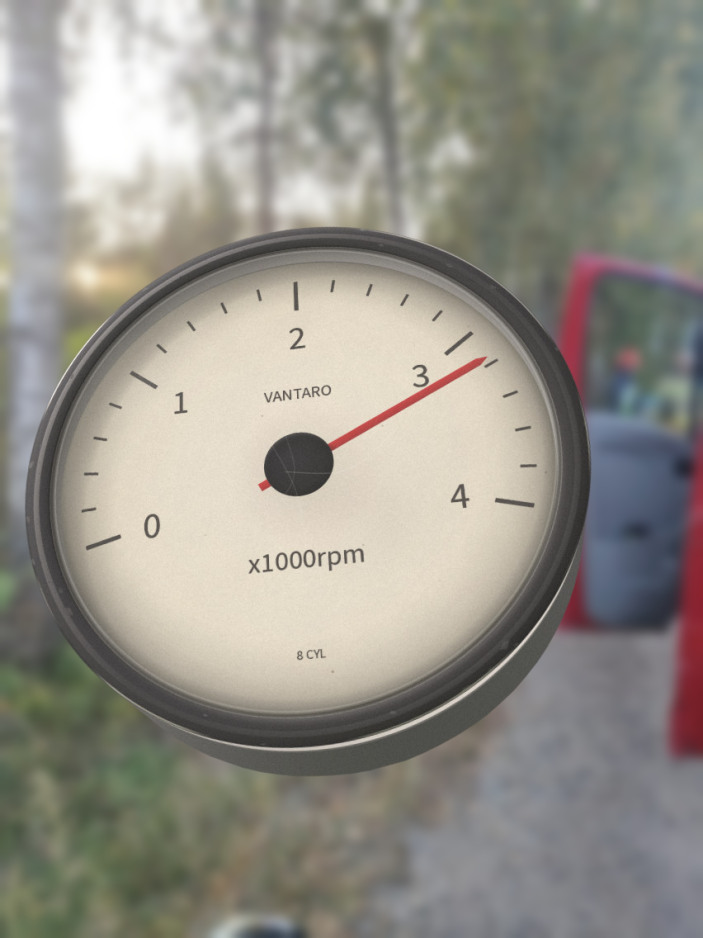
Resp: 3200 rpm
